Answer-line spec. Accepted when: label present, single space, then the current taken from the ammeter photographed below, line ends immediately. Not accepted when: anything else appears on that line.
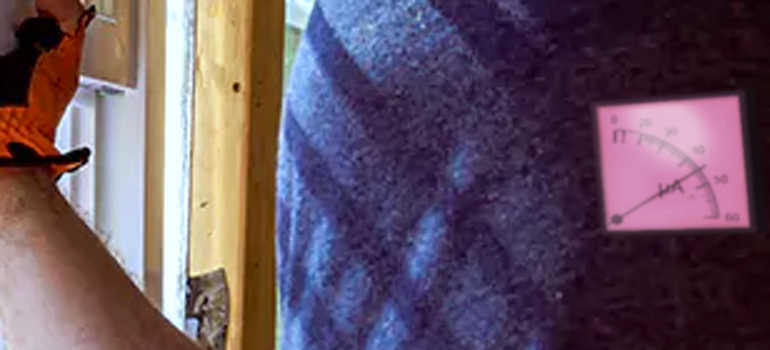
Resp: 45 µA
